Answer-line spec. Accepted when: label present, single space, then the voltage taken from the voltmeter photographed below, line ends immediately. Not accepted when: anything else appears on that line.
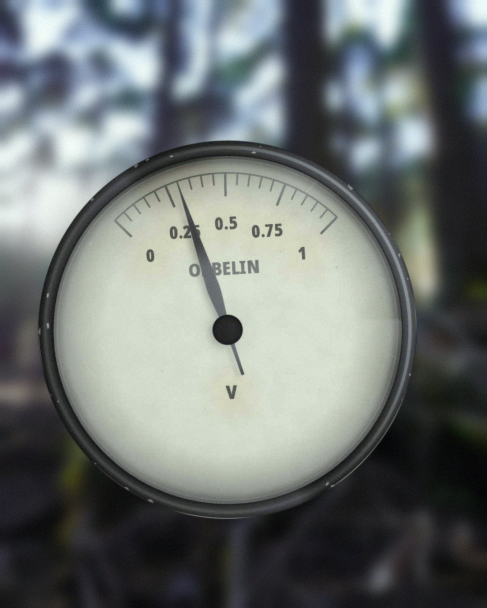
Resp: 0.3 V
